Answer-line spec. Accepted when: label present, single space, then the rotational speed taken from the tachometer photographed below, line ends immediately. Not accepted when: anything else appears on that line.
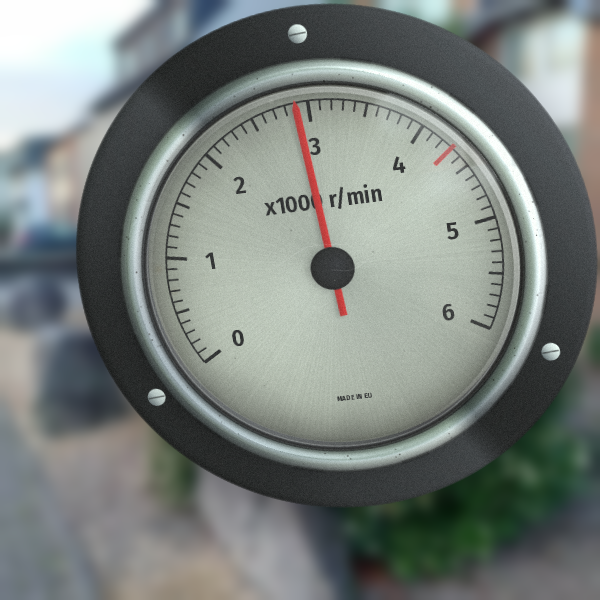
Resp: 2900 rpm
